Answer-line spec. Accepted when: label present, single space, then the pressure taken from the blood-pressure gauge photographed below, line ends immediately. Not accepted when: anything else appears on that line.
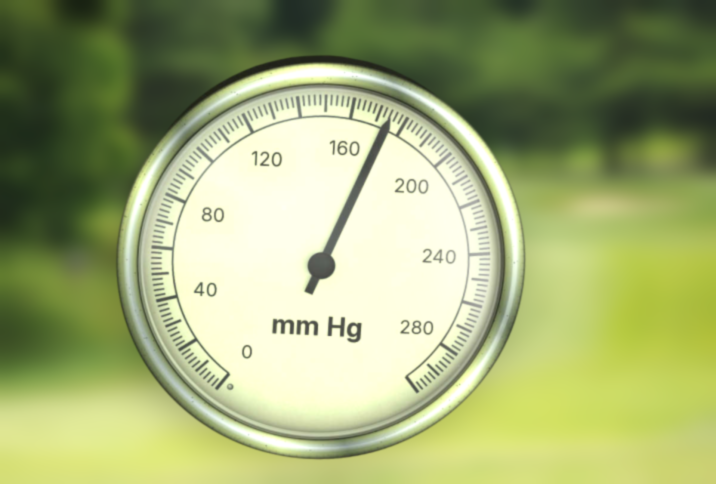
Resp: 174 mmHg
